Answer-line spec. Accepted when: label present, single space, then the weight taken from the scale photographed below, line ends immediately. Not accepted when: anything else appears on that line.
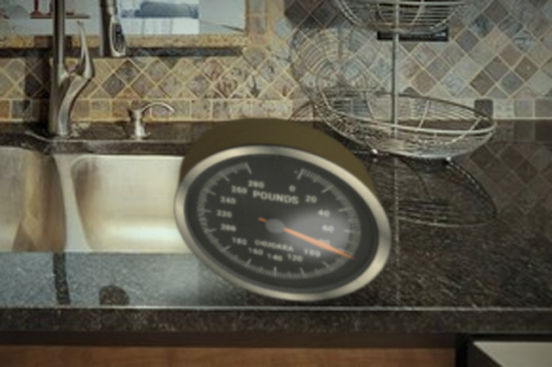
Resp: 80 lb
